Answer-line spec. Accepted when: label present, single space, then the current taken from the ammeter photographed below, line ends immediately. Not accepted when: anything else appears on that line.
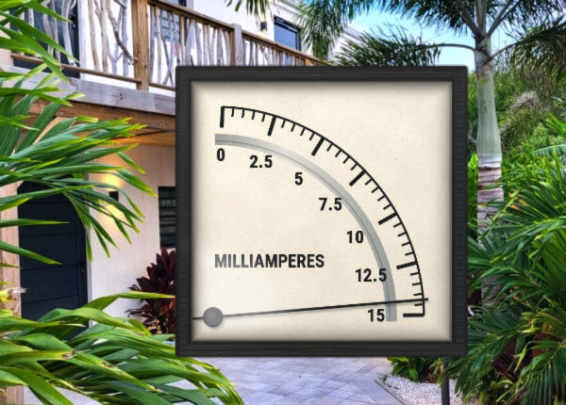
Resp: 14.25 mA
